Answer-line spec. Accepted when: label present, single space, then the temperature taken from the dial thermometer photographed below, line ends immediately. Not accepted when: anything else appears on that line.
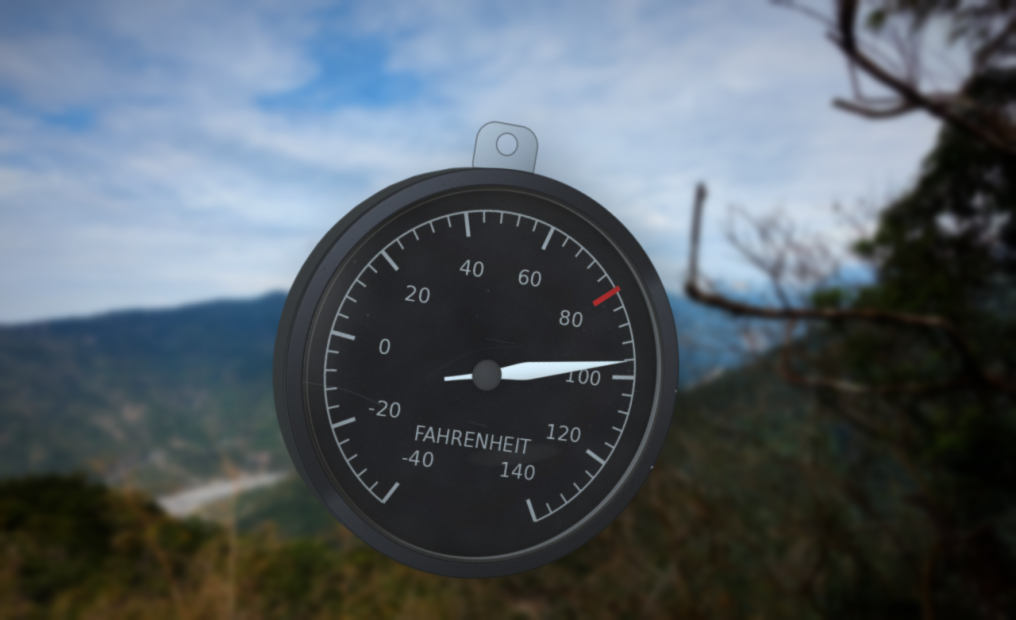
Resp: 96 °F
